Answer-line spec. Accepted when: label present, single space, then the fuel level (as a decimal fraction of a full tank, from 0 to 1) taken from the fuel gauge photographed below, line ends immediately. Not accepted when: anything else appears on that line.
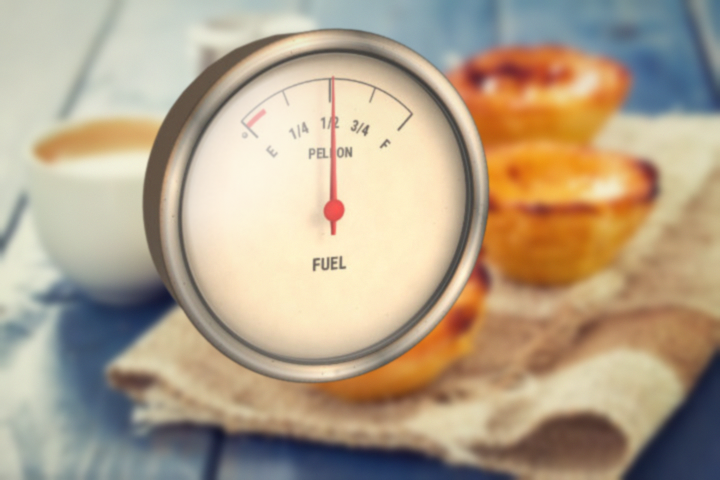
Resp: 0.5
